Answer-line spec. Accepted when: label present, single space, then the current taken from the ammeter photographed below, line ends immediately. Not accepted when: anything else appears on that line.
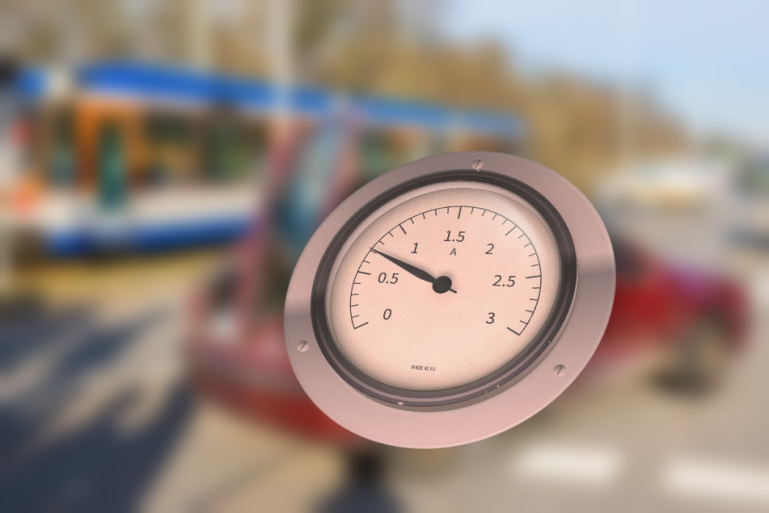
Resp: 0.7 A
